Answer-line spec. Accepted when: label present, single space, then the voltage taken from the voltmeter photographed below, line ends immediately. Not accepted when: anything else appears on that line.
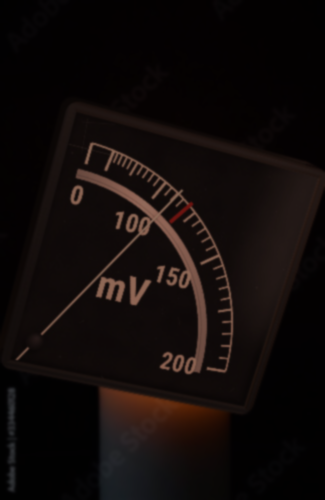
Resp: 110 mV
